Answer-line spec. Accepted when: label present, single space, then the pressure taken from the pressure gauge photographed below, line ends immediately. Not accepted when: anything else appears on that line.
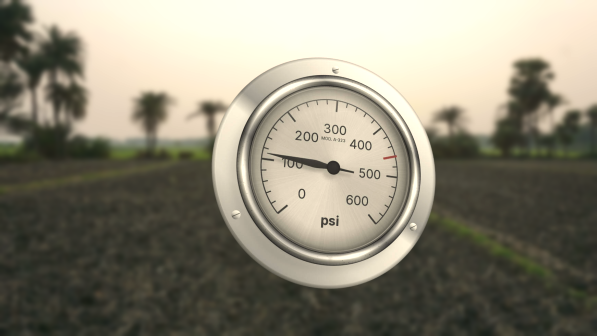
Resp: 110 psi
